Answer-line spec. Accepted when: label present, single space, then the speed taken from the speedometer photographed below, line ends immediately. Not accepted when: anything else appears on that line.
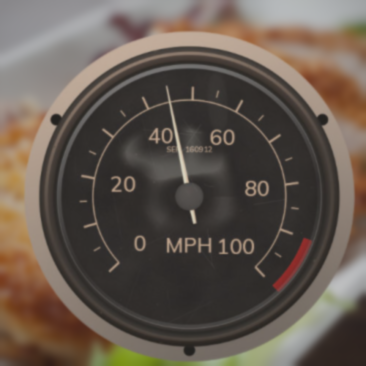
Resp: 45 mph
